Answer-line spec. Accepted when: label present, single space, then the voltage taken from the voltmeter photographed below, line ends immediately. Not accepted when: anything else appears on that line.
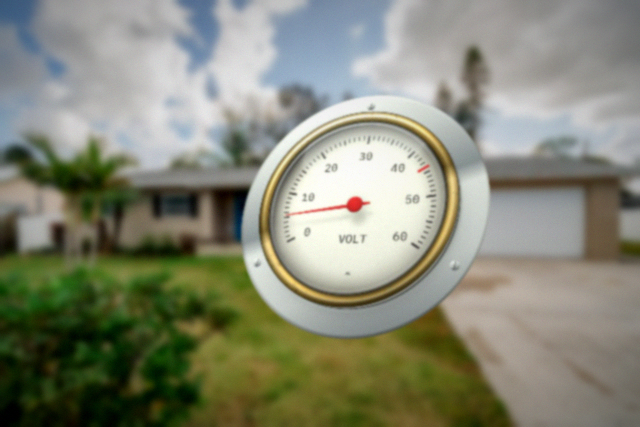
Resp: 5 V
